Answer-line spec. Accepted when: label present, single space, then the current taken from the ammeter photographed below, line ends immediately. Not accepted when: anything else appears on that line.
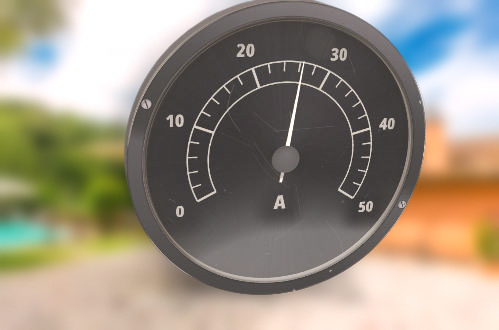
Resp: 26 A
